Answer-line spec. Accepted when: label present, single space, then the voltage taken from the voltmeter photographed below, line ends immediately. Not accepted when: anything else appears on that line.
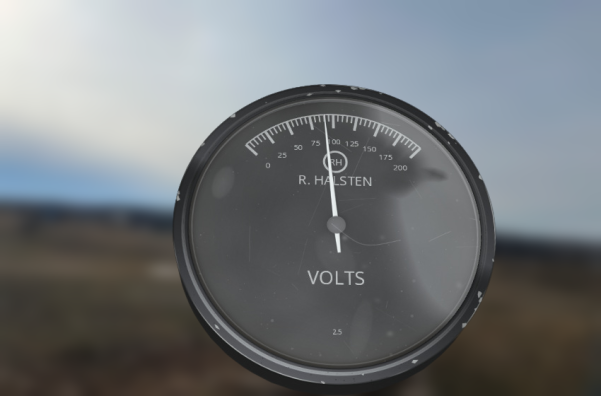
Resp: 90 V
